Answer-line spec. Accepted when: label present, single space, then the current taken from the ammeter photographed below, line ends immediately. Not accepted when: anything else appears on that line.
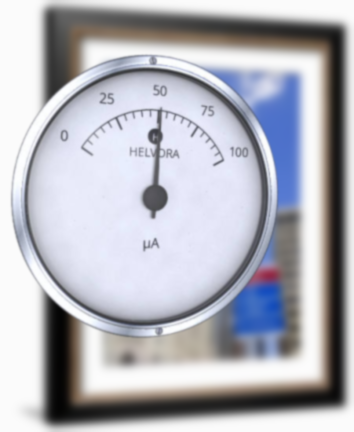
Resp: 50 µA
